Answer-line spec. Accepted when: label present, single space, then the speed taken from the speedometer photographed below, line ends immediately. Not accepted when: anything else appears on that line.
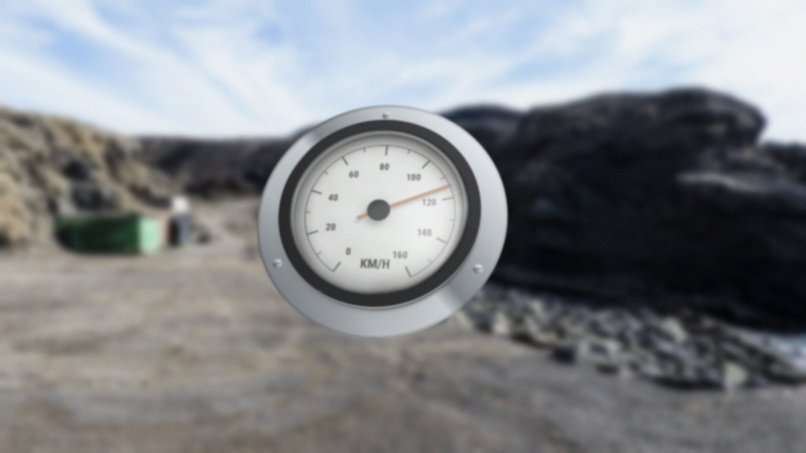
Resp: 115 km/h
